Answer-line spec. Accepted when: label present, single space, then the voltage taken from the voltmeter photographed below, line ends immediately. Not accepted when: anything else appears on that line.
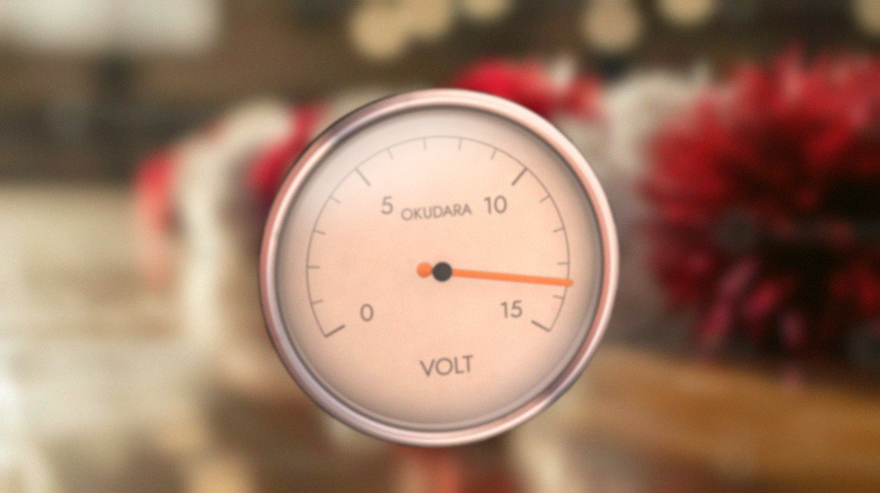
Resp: 13.5 V
